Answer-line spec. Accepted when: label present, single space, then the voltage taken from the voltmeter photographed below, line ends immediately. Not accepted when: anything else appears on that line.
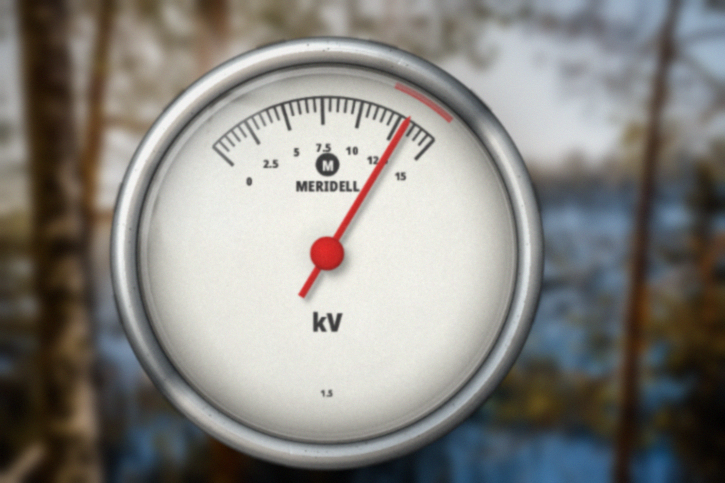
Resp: 13 kV
